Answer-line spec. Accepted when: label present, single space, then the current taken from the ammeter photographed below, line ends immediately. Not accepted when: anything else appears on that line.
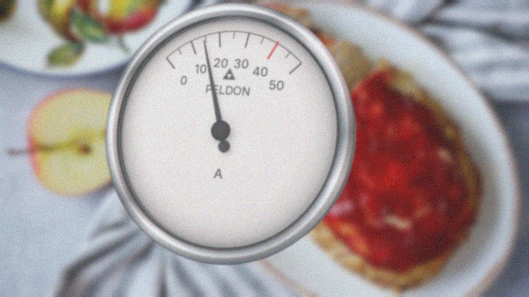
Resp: 15 A
